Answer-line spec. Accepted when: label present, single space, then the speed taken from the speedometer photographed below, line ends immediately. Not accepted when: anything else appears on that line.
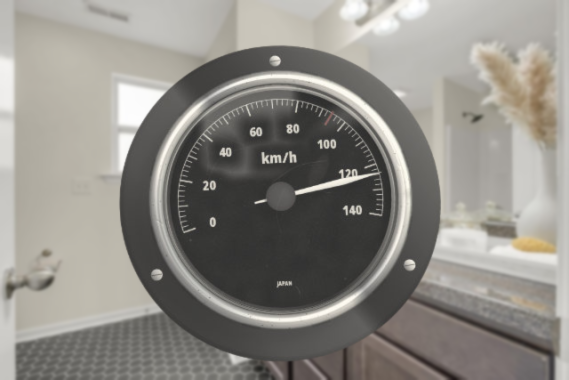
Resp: 124 km/h
